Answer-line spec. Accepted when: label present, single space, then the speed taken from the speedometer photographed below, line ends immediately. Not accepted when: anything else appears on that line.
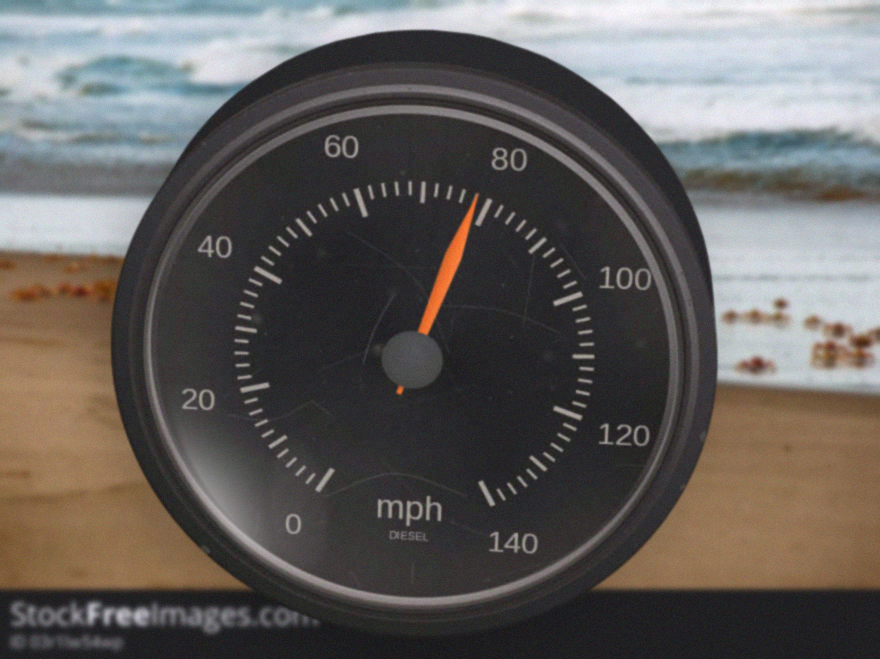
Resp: 78 mph
